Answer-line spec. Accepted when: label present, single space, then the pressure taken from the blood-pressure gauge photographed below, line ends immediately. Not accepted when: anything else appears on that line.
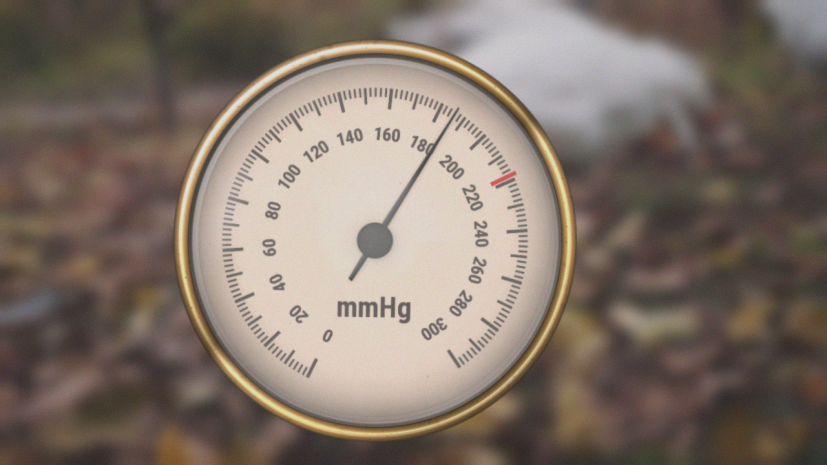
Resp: 186 mmHg
